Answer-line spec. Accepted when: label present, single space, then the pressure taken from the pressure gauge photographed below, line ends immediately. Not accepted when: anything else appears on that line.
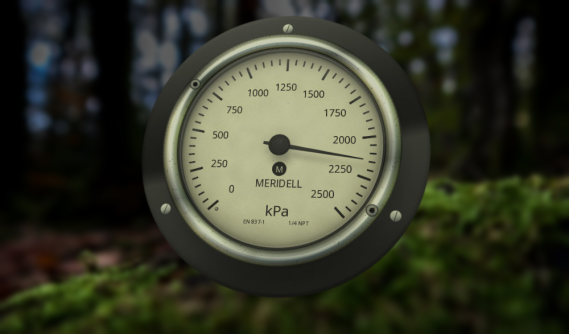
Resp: 2150 kPa
